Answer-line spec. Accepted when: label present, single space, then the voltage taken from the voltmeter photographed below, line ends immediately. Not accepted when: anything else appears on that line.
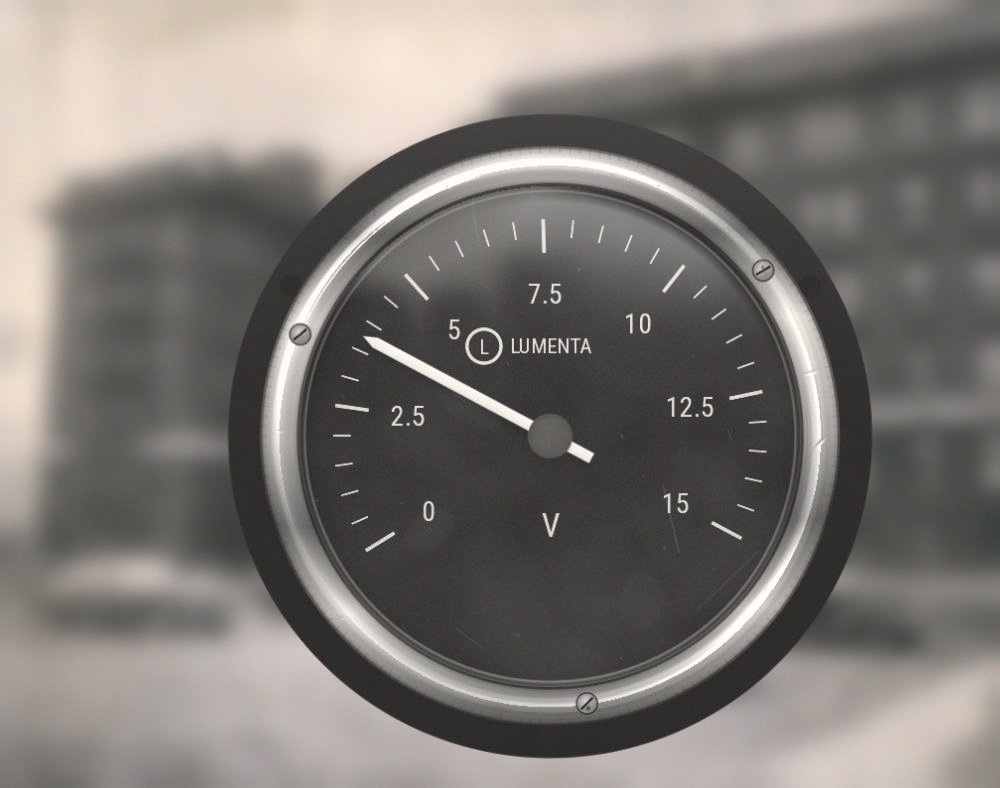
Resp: 3.75 V
